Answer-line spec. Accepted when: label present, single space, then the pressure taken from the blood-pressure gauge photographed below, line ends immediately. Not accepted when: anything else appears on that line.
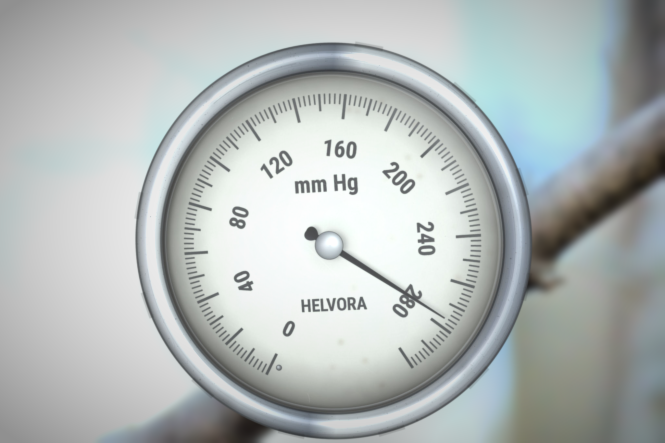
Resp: 276 mmHg
